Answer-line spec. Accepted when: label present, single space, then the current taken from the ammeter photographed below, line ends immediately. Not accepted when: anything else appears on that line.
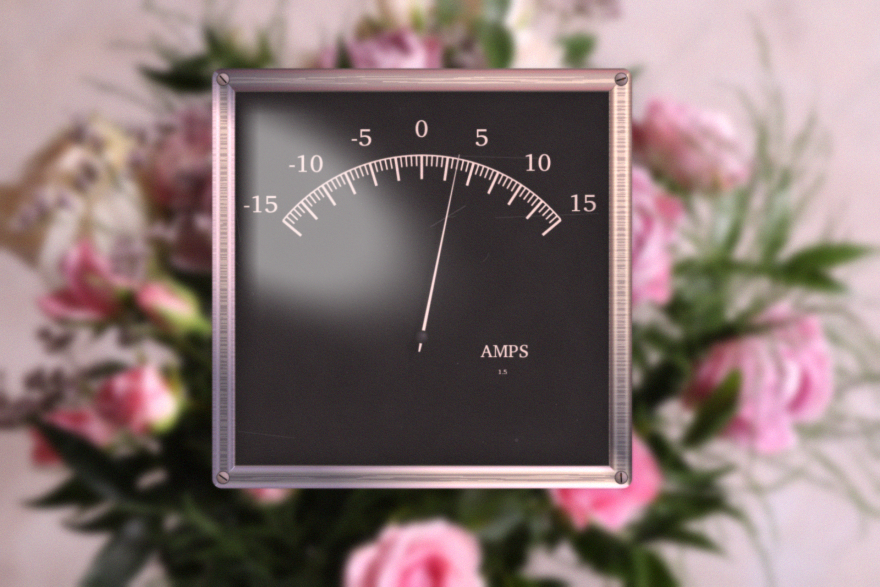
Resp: 3.5 A
